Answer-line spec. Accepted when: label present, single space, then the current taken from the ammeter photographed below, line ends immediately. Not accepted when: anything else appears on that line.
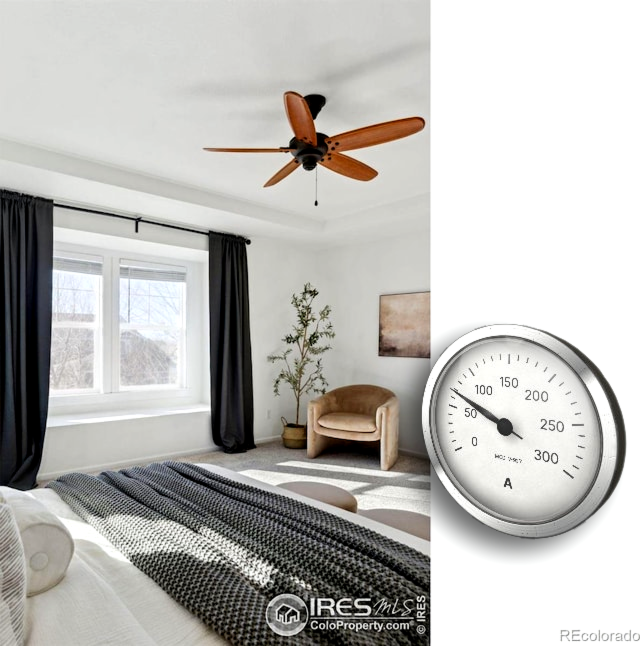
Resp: 70 A
